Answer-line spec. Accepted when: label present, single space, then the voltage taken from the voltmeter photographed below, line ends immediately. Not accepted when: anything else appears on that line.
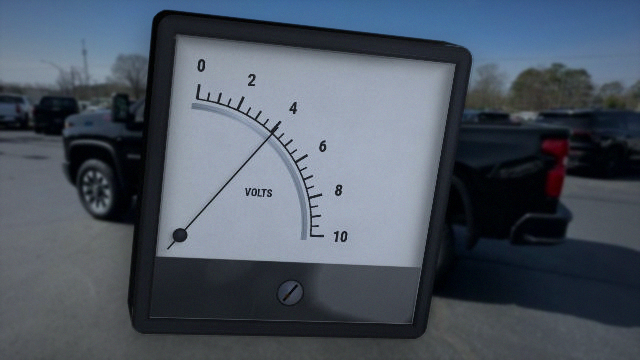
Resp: 4 V
